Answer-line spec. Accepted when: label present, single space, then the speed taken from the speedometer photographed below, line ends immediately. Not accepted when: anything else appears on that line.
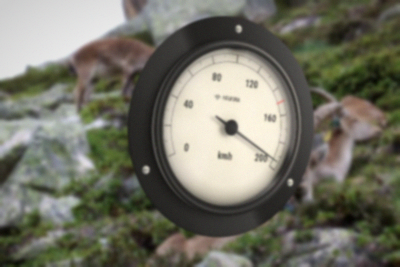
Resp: 195 km/h
